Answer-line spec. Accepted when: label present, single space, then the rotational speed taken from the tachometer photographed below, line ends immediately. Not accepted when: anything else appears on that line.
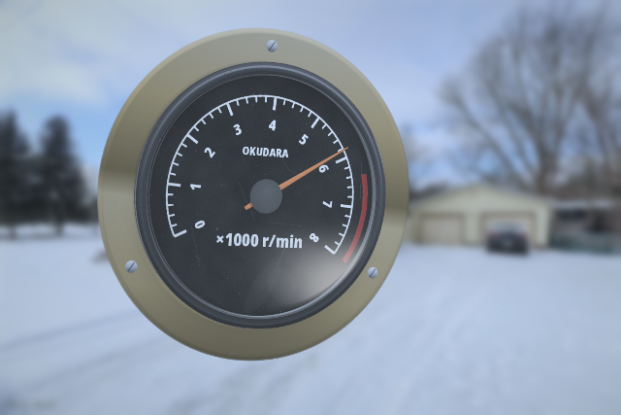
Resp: 5800 rpm
